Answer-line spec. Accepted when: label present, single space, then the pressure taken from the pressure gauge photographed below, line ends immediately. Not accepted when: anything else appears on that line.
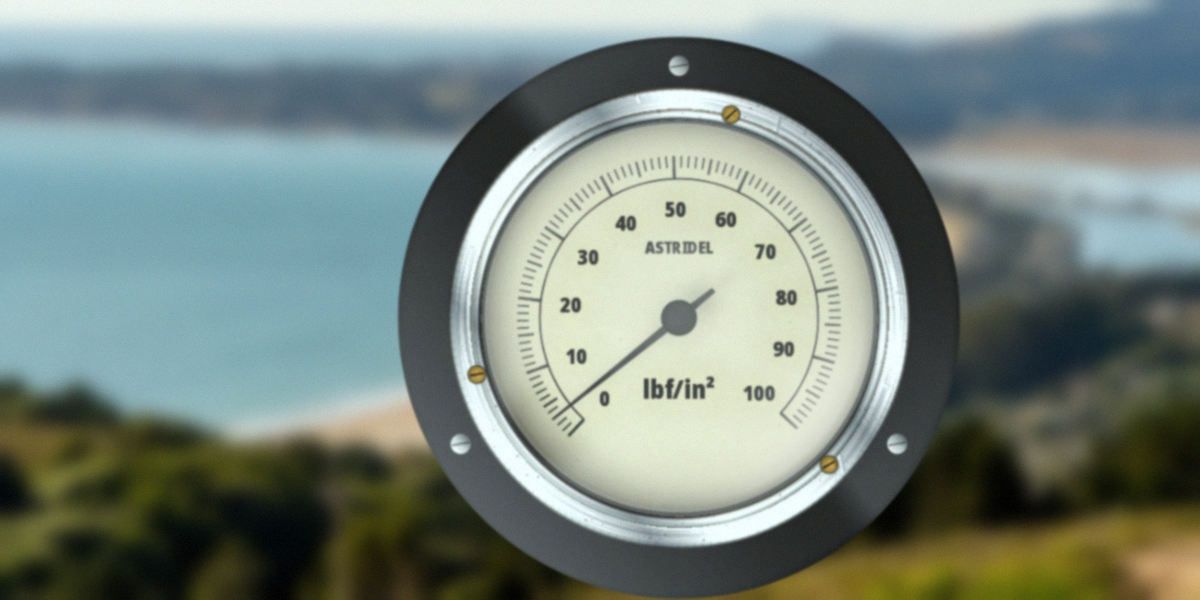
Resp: 3 psi
